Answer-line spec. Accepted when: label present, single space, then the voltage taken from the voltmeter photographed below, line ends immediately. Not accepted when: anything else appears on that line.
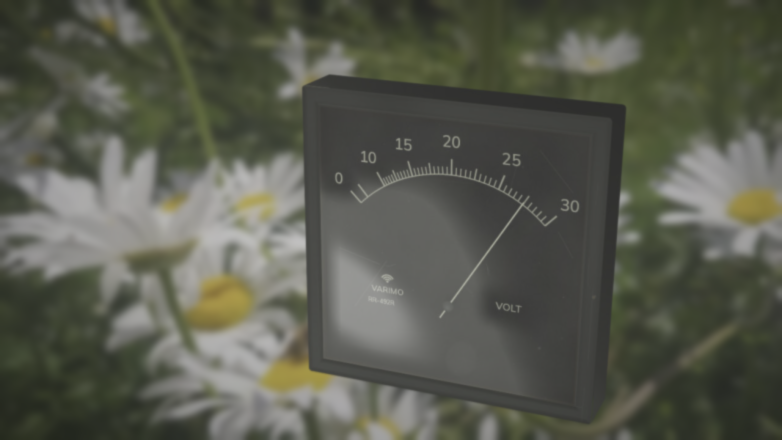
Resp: 27.5 V
